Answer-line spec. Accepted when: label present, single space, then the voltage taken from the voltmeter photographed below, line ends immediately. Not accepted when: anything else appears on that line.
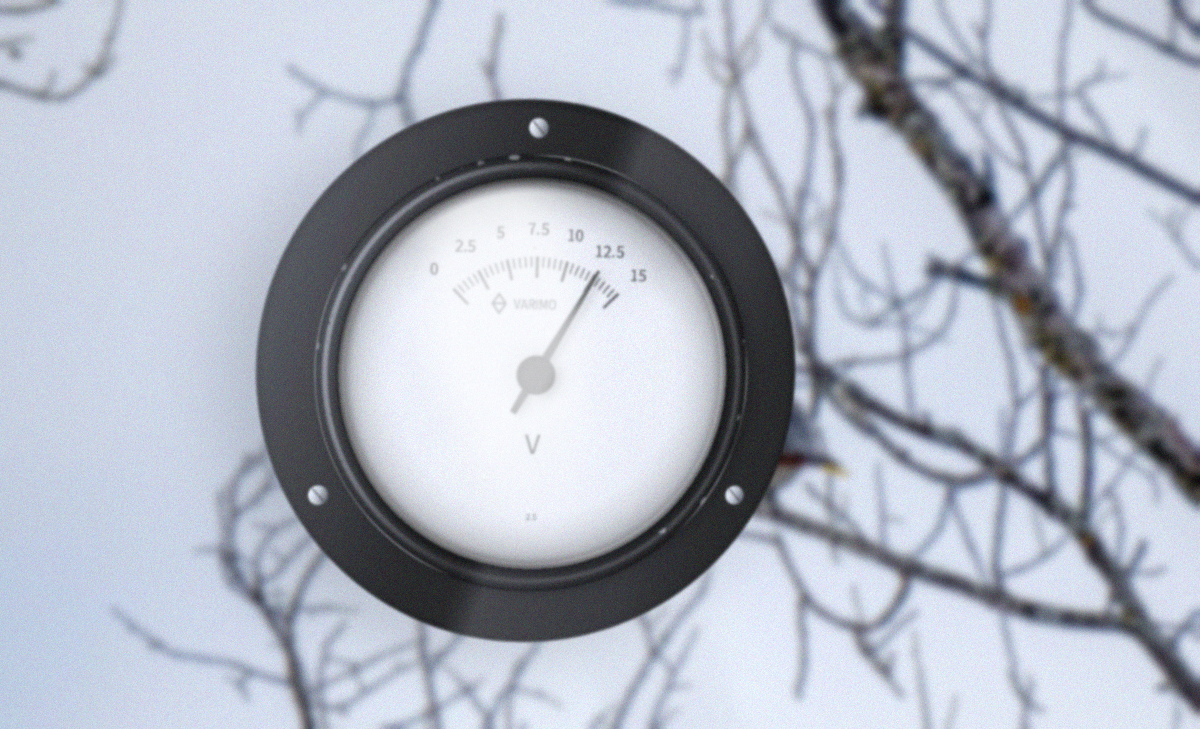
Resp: 12.5 V
